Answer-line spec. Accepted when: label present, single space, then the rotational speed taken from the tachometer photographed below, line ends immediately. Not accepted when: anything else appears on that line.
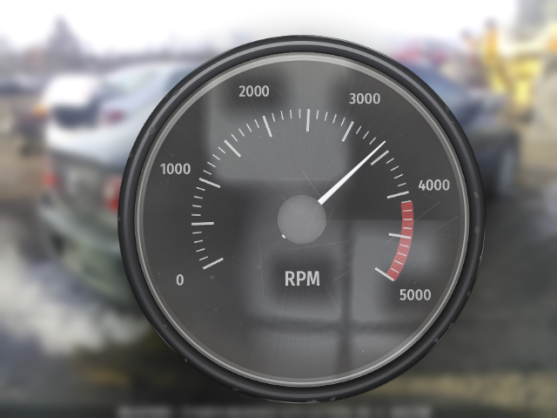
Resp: 3400 rpm
